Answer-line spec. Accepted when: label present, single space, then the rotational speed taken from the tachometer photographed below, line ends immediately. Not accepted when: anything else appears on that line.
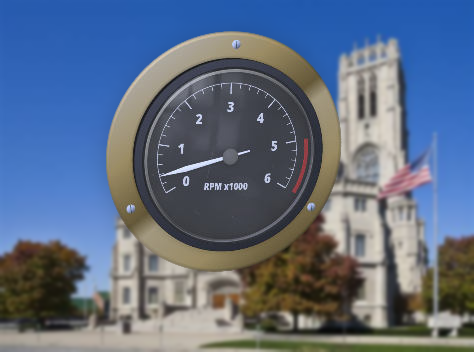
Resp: 400 rpm
